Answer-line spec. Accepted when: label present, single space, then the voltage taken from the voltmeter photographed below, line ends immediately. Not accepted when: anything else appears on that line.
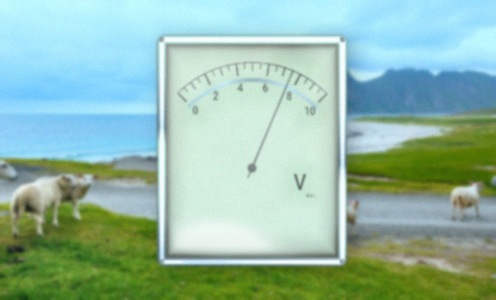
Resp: 7.5 V
